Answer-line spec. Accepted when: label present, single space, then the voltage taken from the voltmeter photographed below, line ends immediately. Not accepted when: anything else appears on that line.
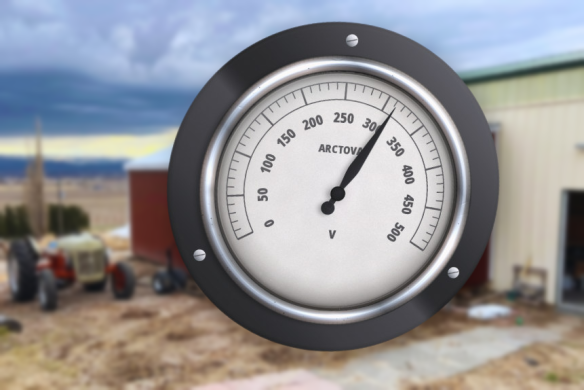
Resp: 310 V
